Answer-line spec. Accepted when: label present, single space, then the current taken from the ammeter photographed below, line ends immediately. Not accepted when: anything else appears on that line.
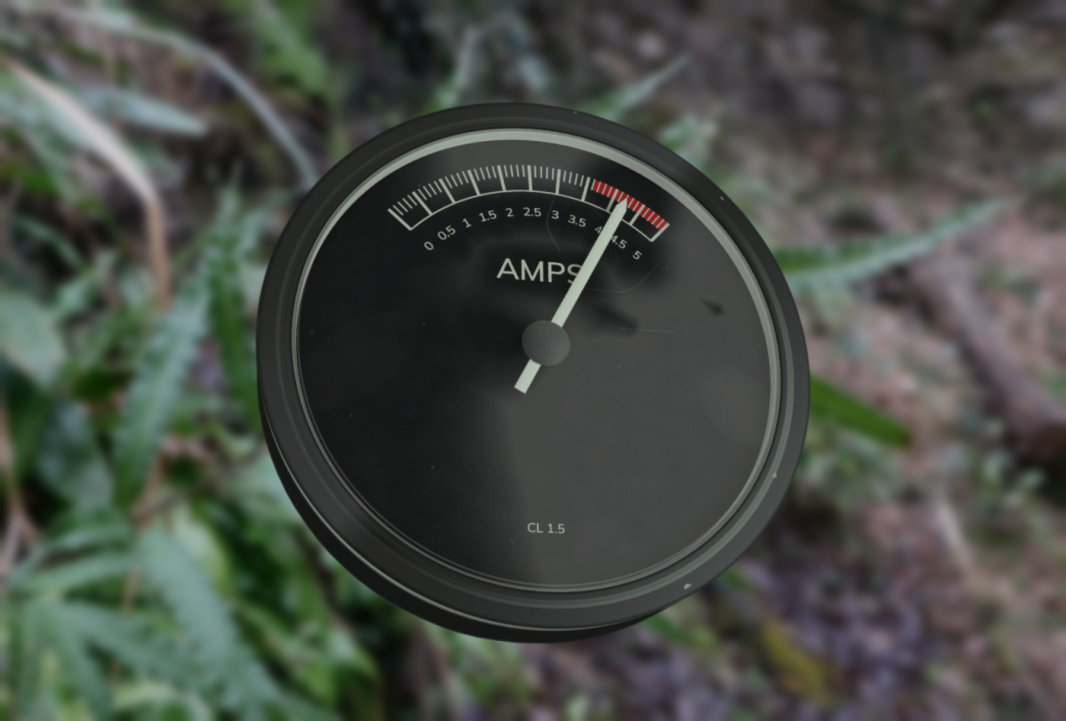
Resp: 4.2 A
